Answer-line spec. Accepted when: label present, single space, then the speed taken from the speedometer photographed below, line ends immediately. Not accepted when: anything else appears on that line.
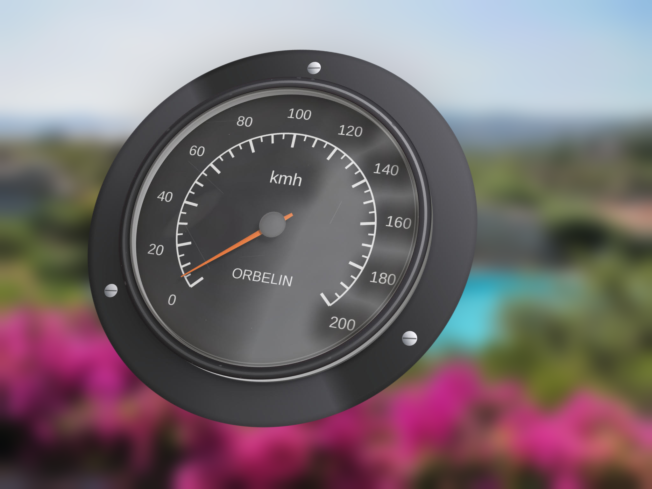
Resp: 5 km/h
